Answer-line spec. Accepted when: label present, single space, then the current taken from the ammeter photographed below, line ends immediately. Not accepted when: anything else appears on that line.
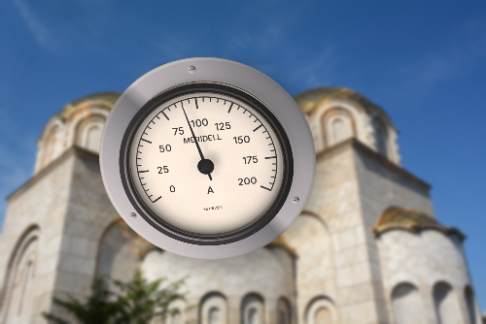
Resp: 90 A
